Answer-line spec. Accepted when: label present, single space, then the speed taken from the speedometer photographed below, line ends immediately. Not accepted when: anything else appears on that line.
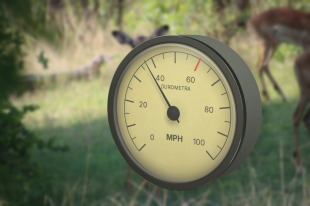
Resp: 37.5 mph
